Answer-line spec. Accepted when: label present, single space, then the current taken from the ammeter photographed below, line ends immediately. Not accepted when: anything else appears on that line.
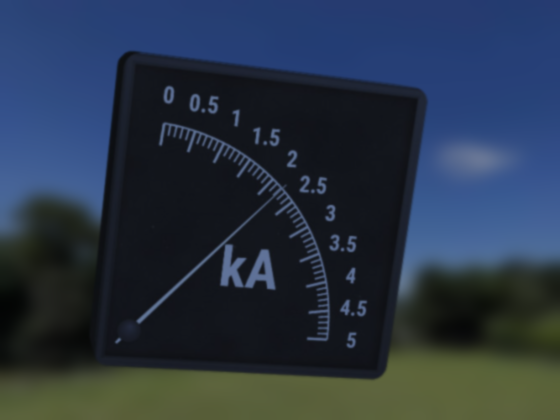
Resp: 2.2 kA
